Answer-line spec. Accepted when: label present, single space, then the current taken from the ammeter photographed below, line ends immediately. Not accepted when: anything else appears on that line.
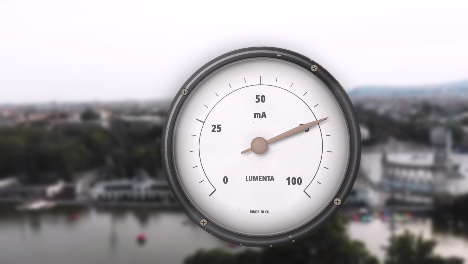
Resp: 75 mA
